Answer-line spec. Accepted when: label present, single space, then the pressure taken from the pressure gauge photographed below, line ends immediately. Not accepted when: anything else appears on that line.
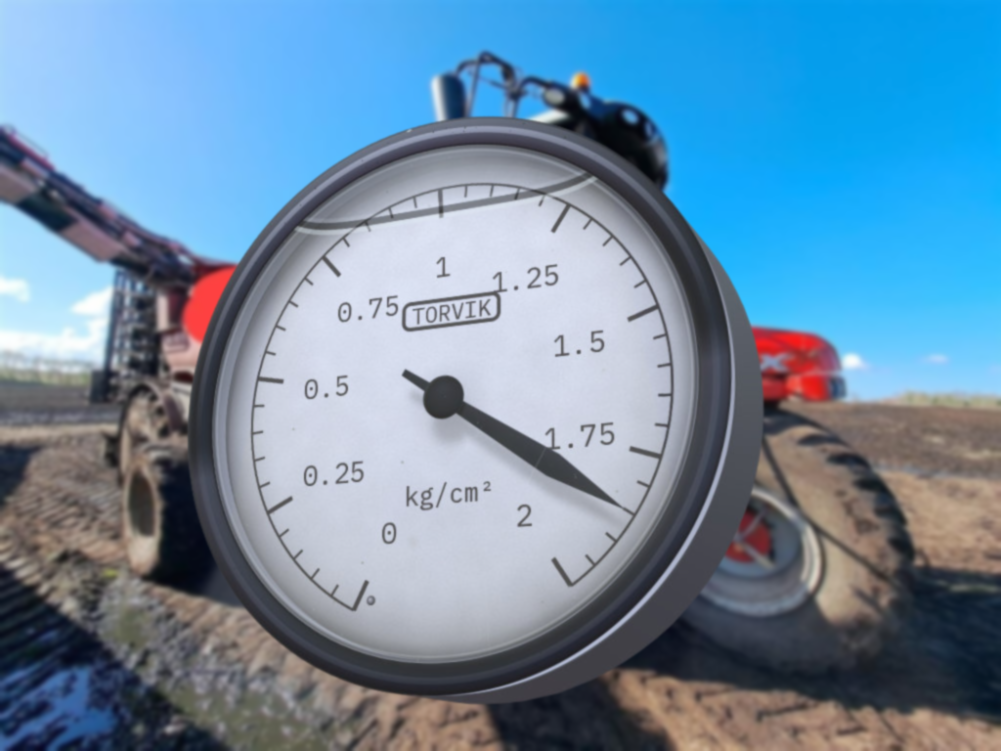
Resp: 1.85 kg/cm²
